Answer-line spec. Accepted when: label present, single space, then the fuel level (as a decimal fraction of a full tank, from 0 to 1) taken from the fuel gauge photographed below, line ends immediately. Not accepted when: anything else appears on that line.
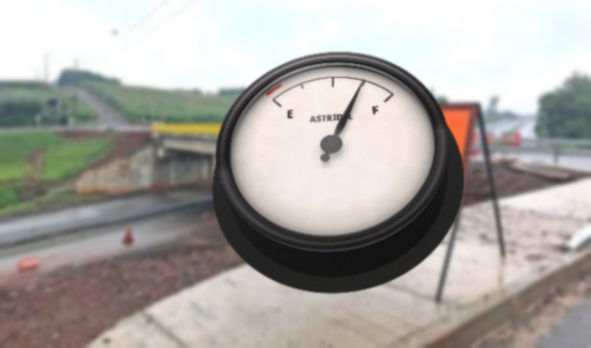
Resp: 0.75
